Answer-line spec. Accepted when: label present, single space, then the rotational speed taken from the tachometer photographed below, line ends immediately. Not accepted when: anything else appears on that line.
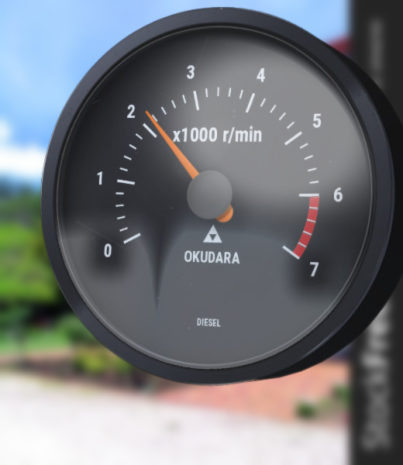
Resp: 2200 rpm
